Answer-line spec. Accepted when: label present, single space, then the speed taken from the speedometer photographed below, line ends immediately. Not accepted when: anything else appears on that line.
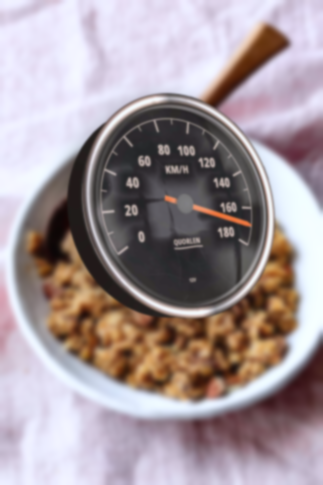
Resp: 170 km/h
